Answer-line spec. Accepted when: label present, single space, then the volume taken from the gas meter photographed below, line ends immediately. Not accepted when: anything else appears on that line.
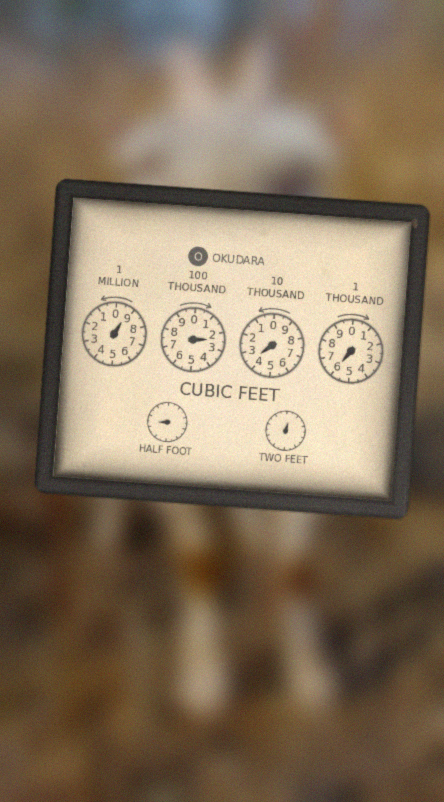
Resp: 923600 ft³
